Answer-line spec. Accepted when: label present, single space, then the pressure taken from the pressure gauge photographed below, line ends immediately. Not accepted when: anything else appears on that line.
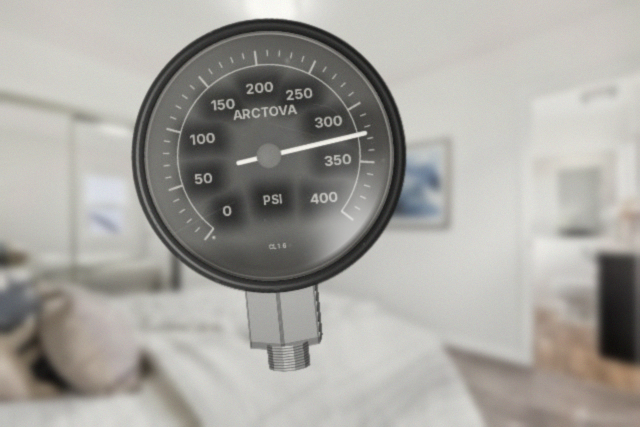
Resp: 325 psi
